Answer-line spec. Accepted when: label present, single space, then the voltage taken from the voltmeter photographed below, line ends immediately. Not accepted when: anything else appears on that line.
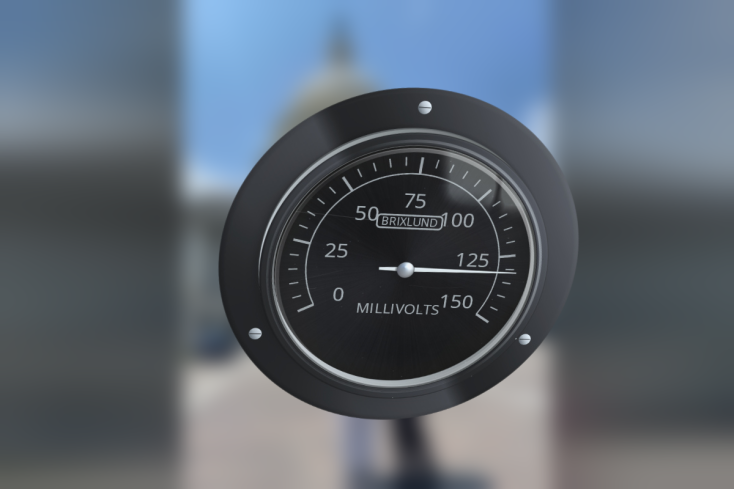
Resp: 130 mV
